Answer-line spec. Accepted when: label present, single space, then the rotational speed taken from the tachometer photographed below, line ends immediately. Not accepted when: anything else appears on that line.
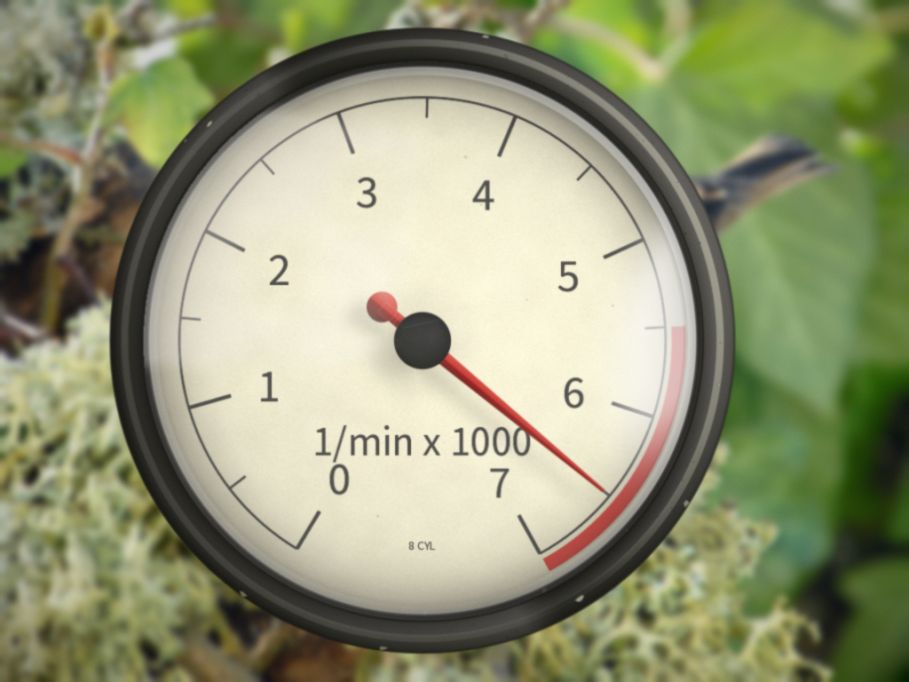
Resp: 6500 rpm
